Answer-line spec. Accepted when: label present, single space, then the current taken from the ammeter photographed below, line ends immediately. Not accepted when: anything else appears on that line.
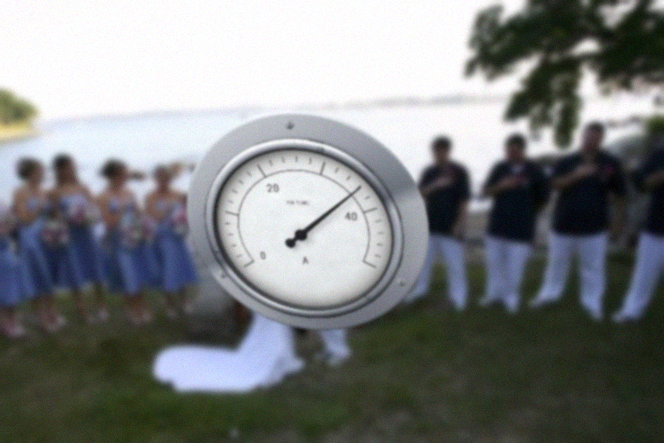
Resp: 36 A
